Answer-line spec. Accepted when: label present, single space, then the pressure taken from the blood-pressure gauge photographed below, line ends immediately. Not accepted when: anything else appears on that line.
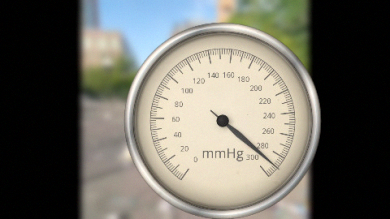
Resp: 290 mmHg
